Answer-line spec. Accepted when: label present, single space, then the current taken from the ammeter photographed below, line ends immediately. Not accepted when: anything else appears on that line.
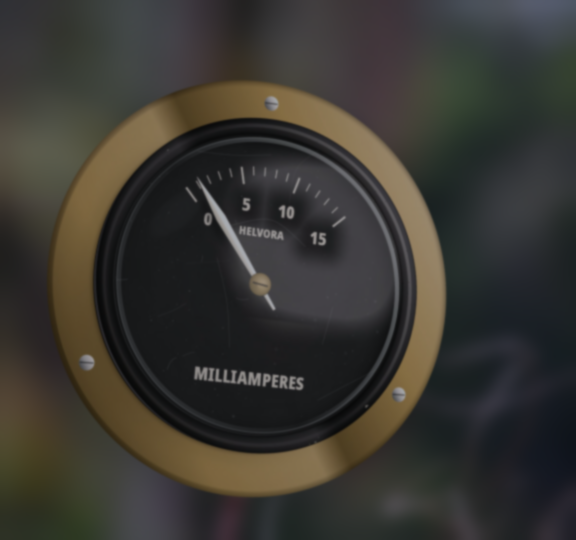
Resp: 1 mA
